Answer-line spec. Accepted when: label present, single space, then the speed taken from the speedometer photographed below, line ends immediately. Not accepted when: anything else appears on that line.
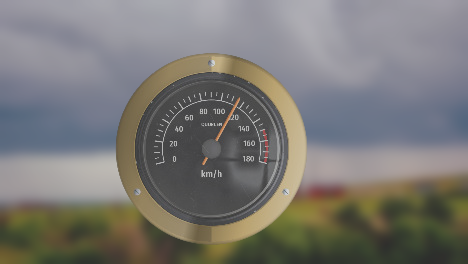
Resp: 115 km/h
